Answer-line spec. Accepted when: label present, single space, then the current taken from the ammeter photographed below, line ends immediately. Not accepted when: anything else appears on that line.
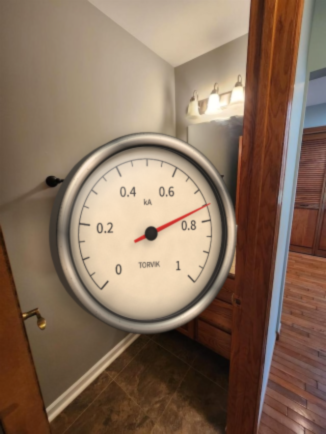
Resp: 0.75 kA
